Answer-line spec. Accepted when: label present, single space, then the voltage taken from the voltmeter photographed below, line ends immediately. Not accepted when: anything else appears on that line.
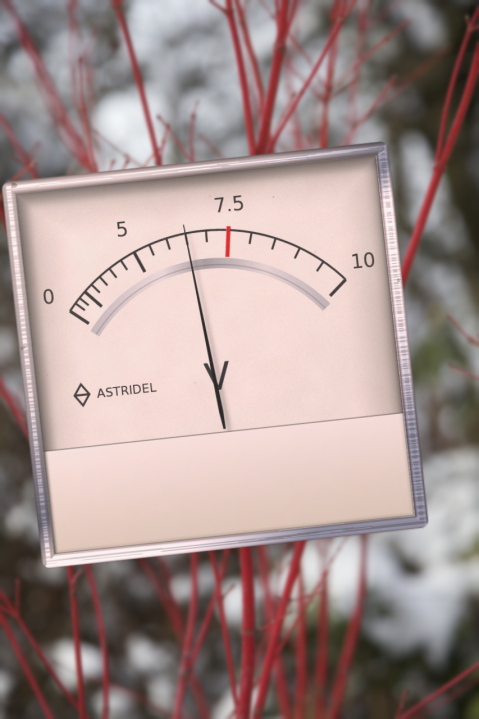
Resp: 6.5 V
